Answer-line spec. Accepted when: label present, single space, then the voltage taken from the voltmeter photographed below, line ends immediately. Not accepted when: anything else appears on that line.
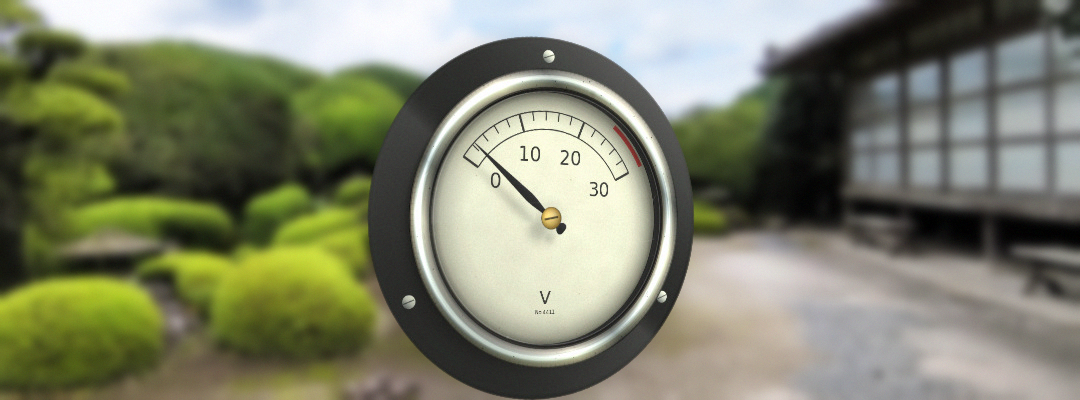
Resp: 2 V
